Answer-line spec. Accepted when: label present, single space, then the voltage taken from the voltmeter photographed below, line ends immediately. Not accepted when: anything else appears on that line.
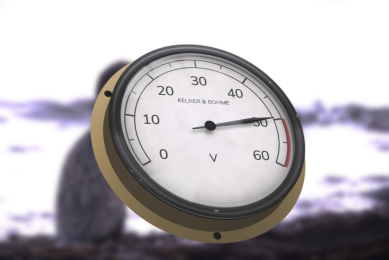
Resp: 50 V
